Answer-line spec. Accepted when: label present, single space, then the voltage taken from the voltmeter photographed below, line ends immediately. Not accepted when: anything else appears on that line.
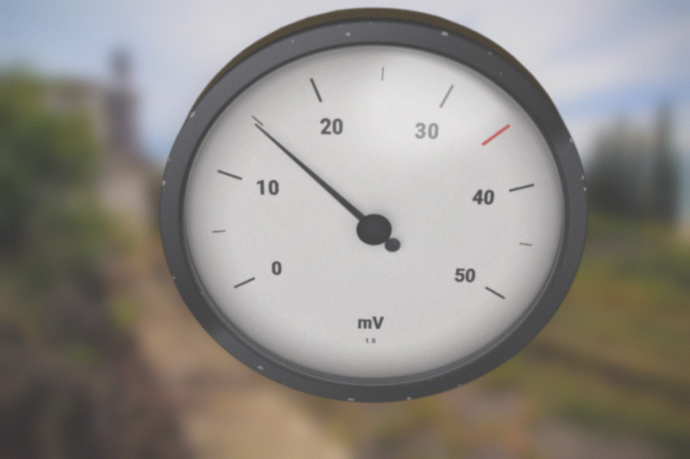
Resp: 15 mV
